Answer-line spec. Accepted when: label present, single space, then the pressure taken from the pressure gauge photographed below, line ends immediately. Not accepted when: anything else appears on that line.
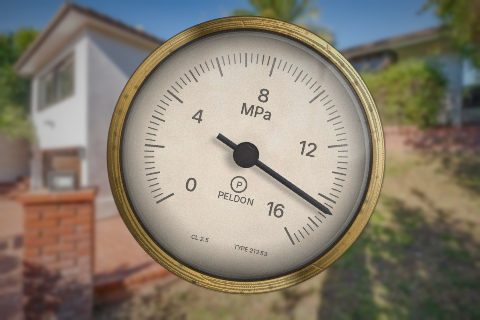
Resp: 14.4 MPa
